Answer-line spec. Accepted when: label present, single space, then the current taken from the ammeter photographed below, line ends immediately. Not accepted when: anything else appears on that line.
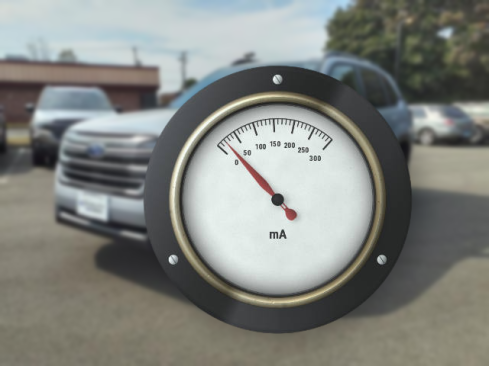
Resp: 20 mA
